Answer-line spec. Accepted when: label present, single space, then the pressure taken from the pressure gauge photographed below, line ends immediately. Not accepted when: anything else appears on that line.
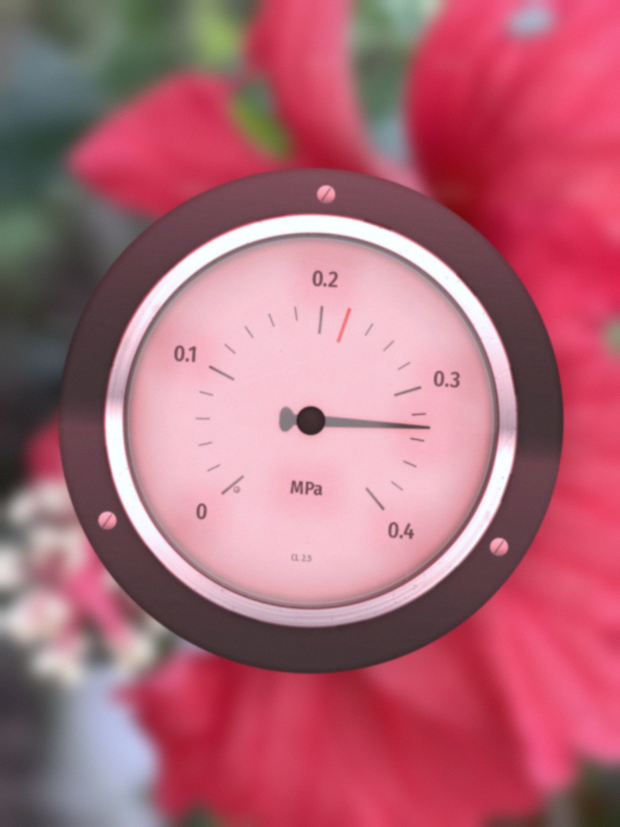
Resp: 0.33 MPa
